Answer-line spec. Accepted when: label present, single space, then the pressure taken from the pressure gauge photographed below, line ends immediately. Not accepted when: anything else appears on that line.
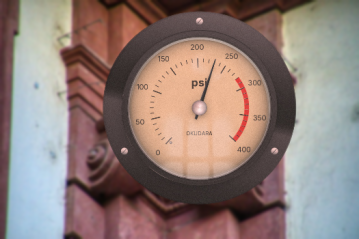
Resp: 230 psi
